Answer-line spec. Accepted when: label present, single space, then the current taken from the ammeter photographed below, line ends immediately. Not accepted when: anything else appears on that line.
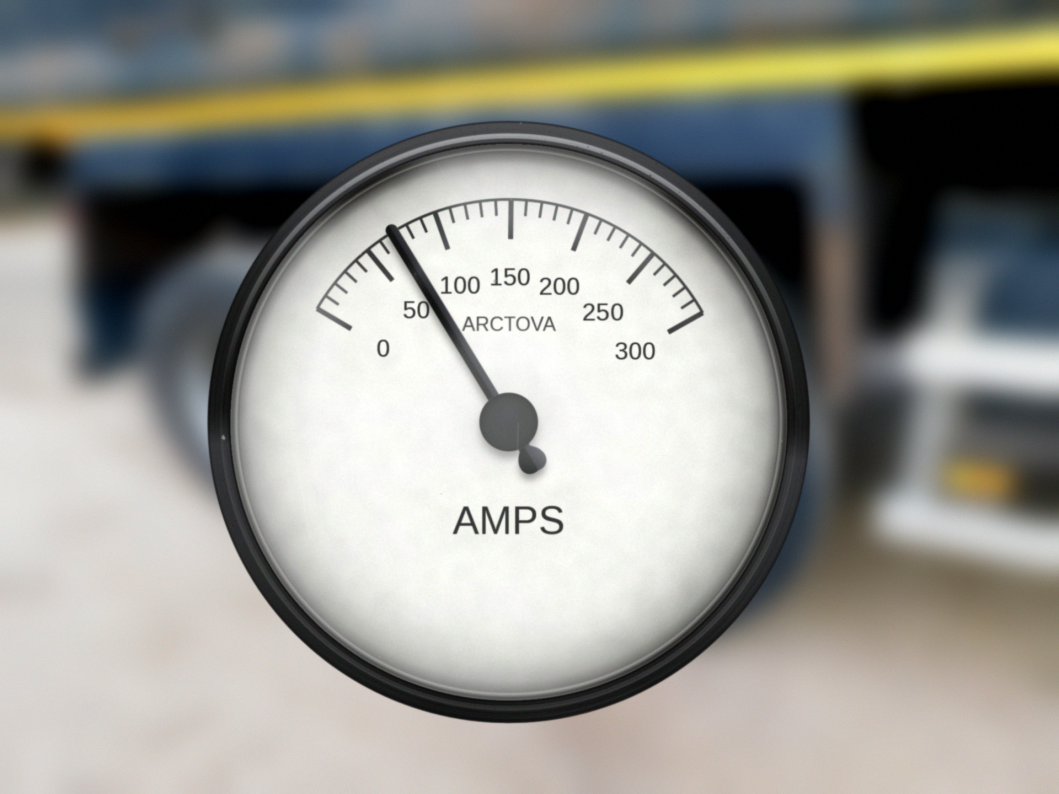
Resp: 70 A
